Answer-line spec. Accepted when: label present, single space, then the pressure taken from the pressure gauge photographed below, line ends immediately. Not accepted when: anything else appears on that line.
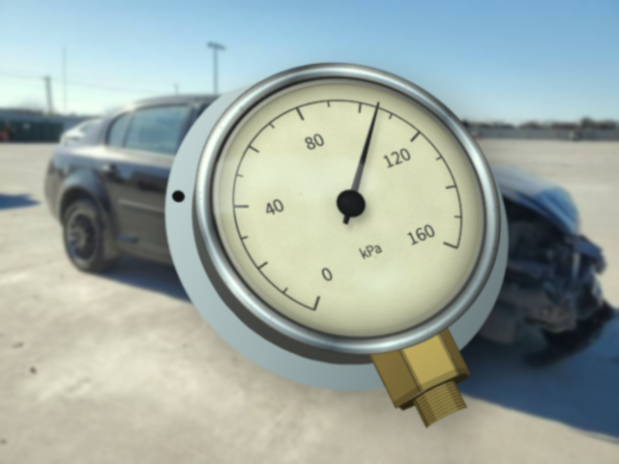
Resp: 105 kPa
